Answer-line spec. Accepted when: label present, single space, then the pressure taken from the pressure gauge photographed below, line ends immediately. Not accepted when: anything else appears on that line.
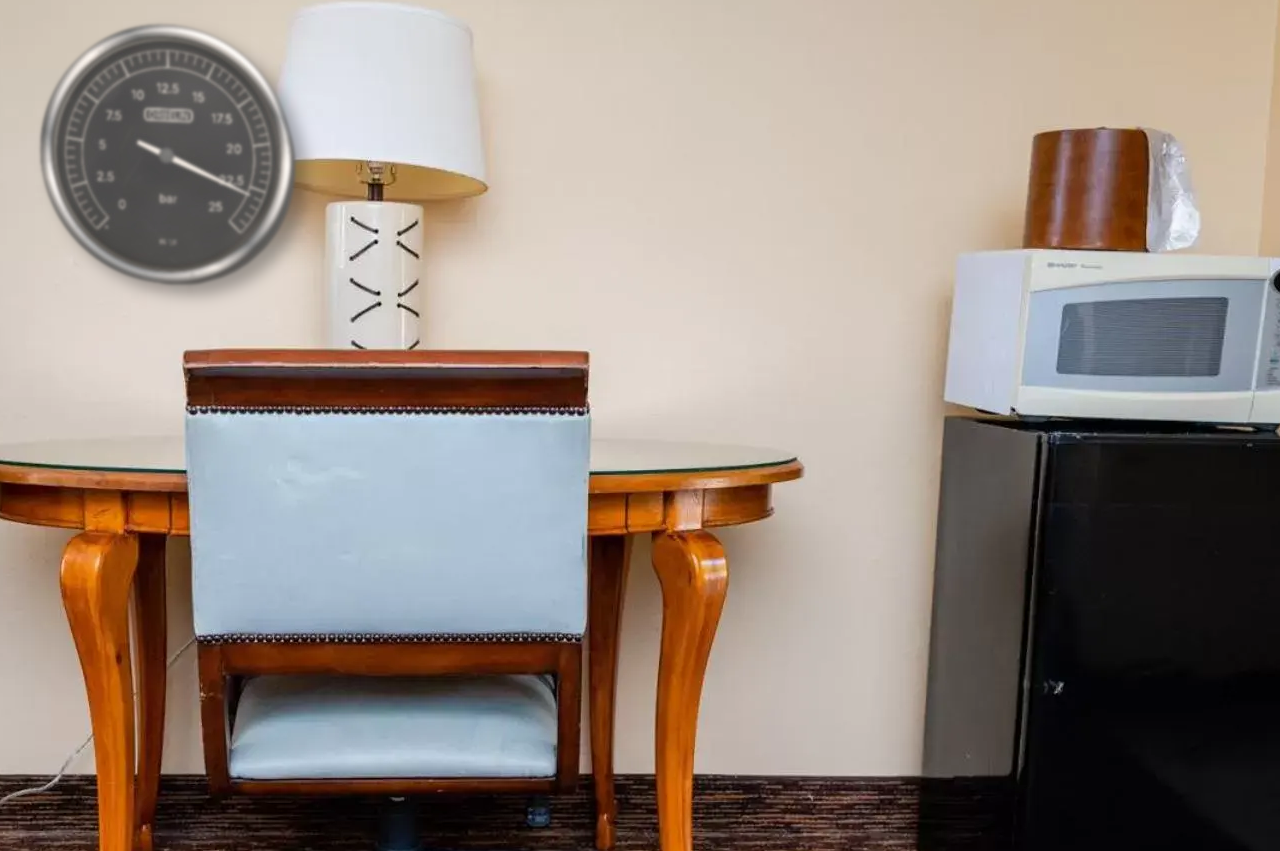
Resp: 23 bar
